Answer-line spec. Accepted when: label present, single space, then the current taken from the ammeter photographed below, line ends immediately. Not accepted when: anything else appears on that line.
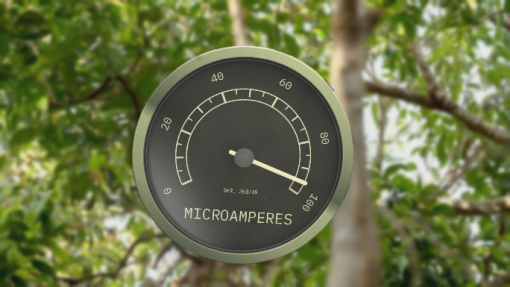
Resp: 95 µA
